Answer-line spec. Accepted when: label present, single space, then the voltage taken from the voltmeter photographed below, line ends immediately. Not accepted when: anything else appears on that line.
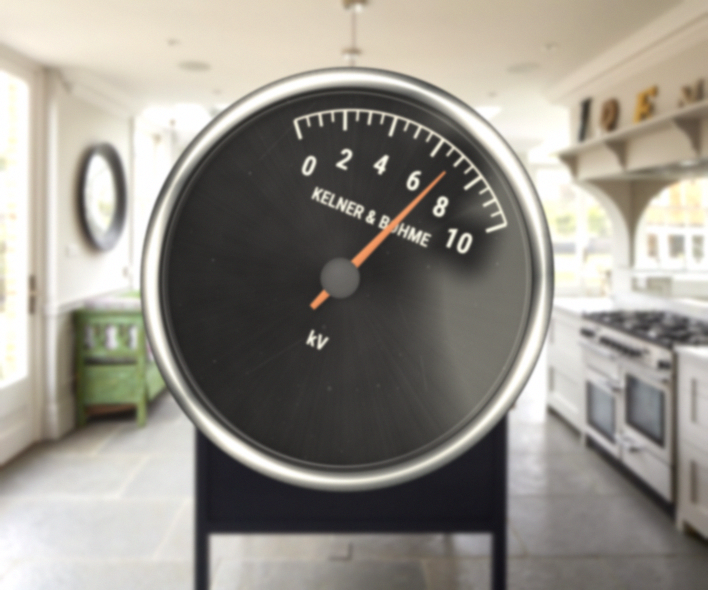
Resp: 7 kV
